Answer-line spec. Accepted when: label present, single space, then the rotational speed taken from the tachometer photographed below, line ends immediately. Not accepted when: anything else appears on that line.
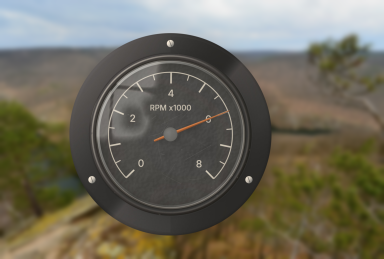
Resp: 6000 rpm
